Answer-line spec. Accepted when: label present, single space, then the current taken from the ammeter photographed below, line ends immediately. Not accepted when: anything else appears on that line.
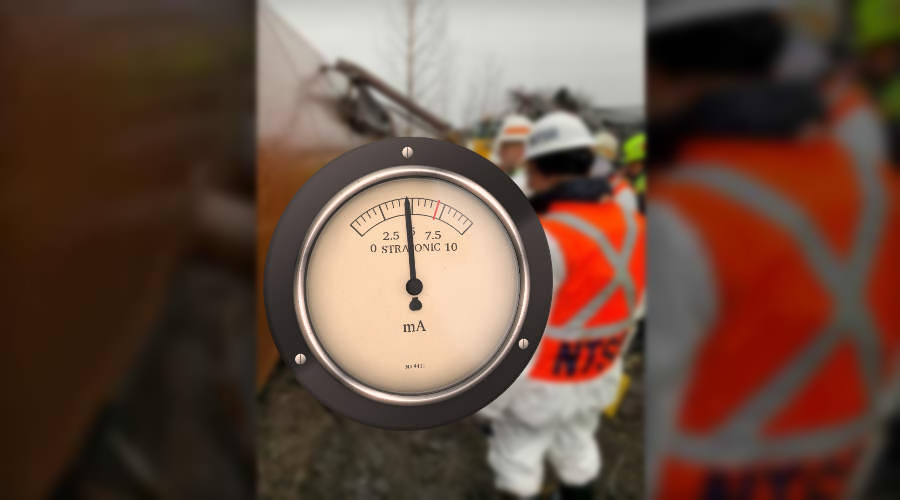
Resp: 4.5 mA
